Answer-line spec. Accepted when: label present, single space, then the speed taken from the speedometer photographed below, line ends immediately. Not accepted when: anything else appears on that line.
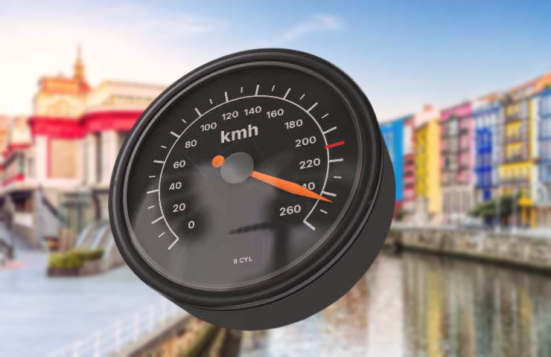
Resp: 245 km/h
